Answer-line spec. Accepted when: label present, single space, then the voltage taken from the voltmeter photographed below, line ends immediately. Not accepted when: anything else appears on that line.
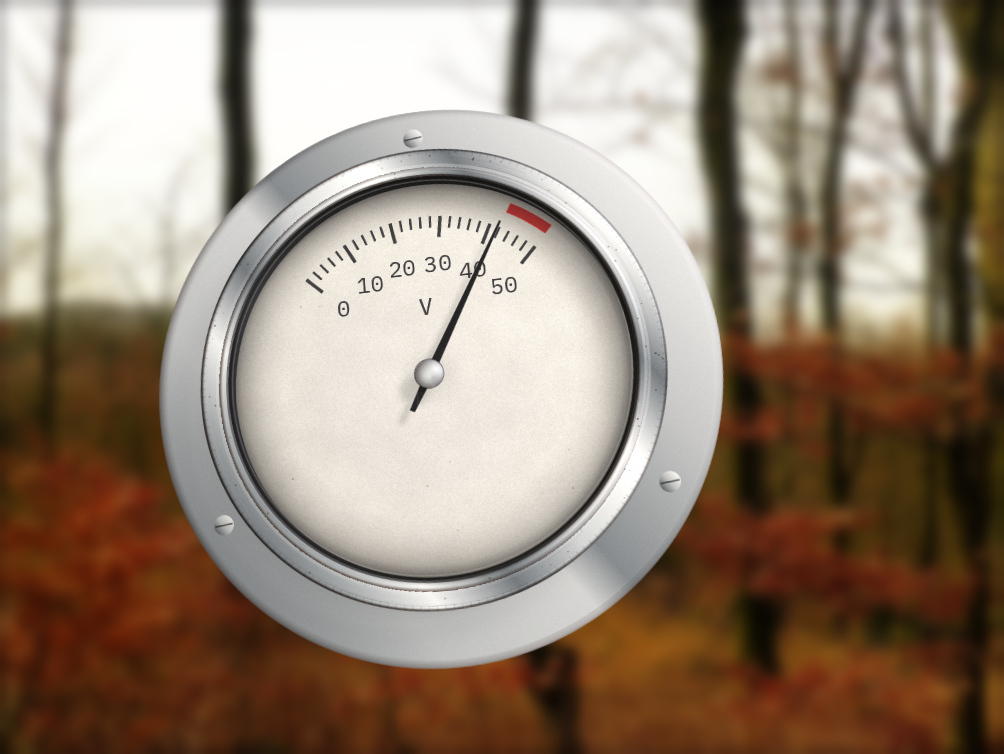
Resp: 42 V
